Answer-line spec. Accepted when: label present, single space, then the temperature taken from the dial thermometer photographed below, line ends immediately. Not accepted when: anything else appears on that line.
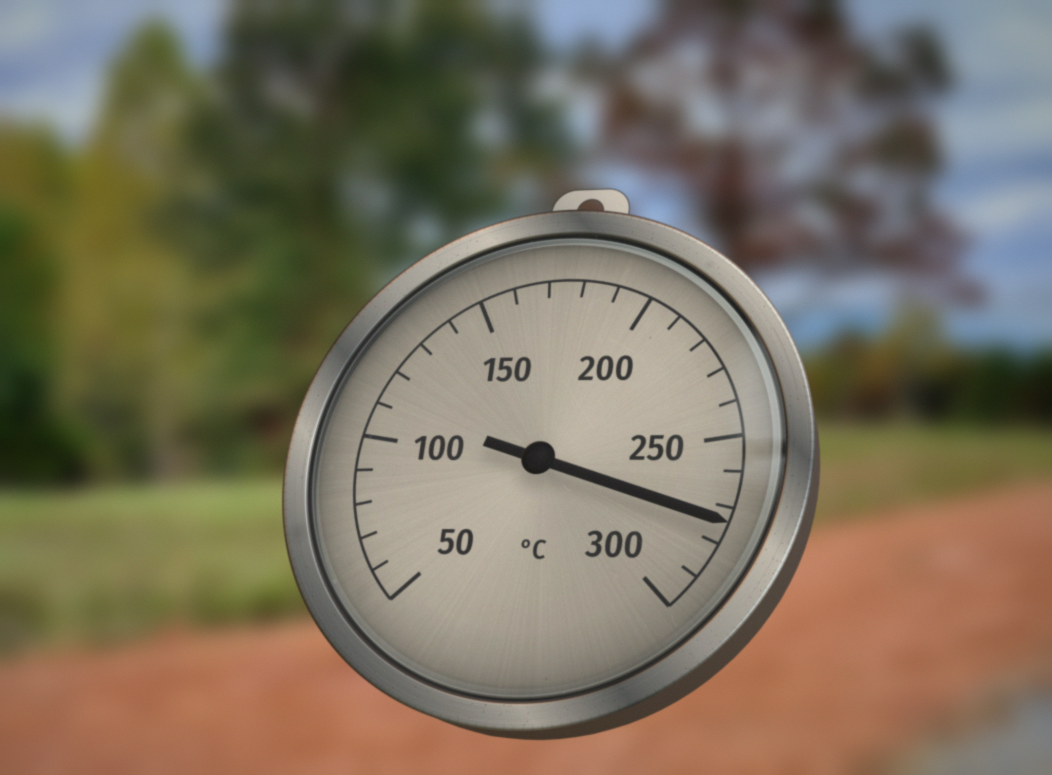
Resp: 275 °C
